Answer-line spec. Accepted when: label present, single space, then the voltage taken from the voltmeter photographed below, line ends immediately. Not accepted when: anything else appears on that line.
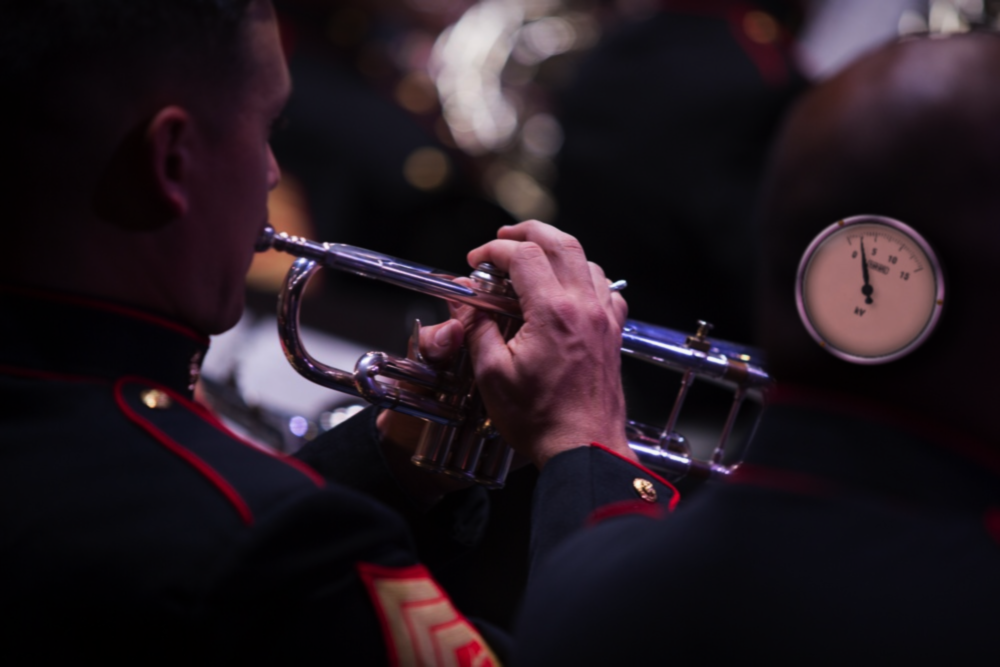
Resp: 2.5 kV
